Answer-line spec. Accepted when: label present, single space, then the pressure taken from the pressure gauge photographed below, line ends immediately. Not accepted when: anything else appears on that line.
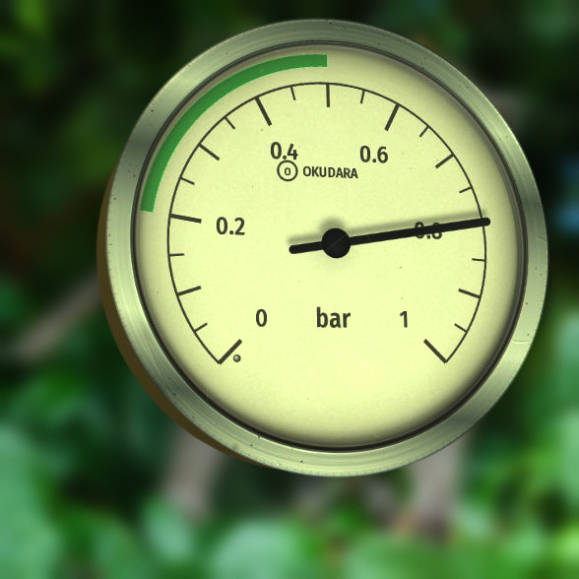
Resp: 0.8 bar
